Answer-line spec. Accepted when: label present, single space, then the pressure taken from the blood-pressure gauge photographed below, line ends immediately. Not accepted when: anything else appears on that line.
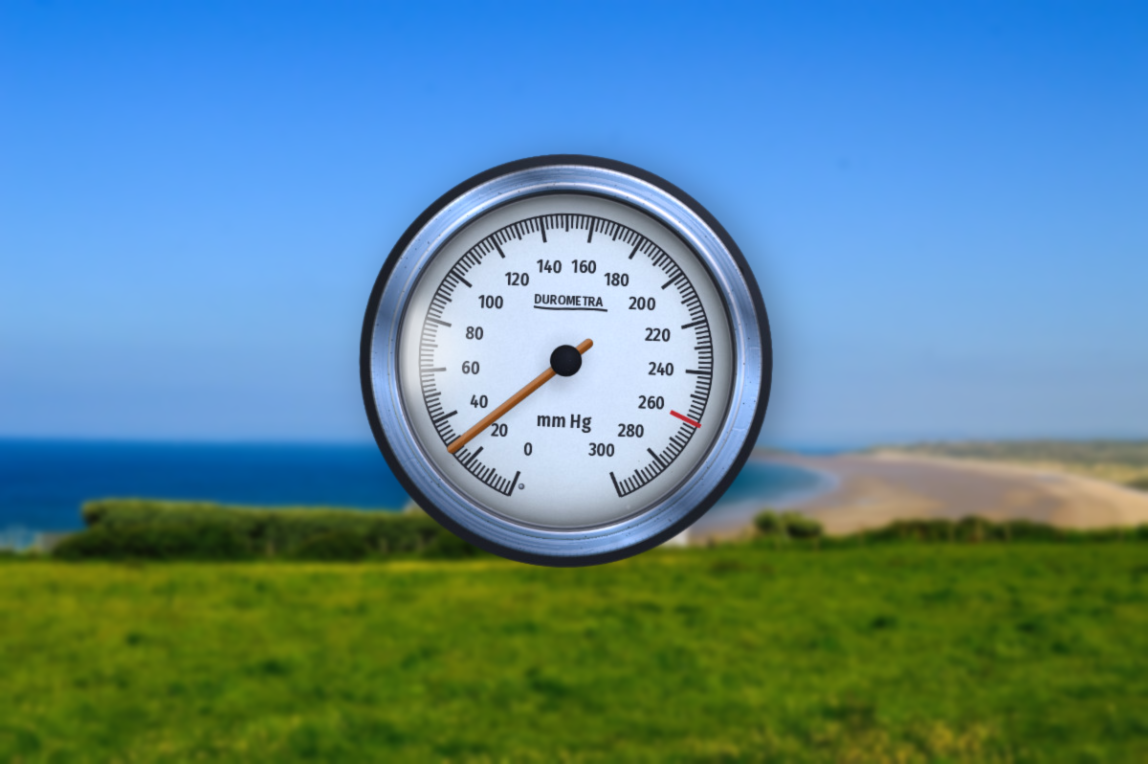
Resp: 28 mmHg
